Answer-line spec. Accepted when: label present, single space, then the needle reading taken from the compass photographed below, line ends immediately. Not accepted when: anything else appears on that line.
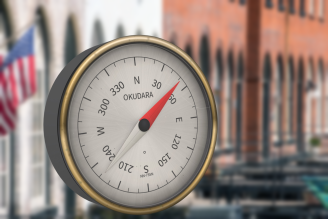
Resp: 50 °
